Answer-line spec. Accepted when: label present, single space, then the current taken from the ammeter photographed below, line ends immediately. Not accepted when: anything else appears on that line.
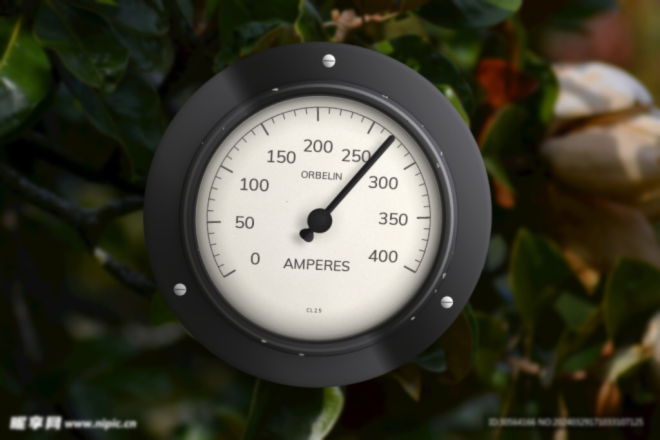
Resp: 270 A
